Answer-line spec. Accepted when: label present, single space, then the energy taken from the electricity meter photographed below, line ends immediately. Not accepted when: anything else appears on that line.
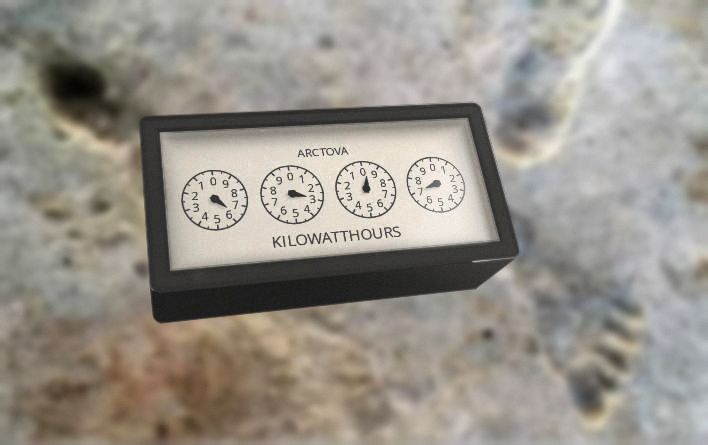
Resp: 6297 kWh
